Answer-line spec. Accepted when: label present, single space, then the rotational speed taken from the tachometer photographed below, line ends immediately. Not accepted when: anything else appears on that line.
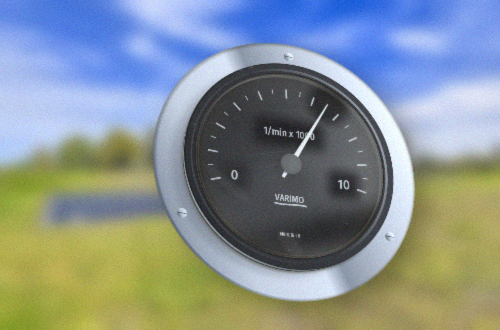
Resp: 6500 rpm
